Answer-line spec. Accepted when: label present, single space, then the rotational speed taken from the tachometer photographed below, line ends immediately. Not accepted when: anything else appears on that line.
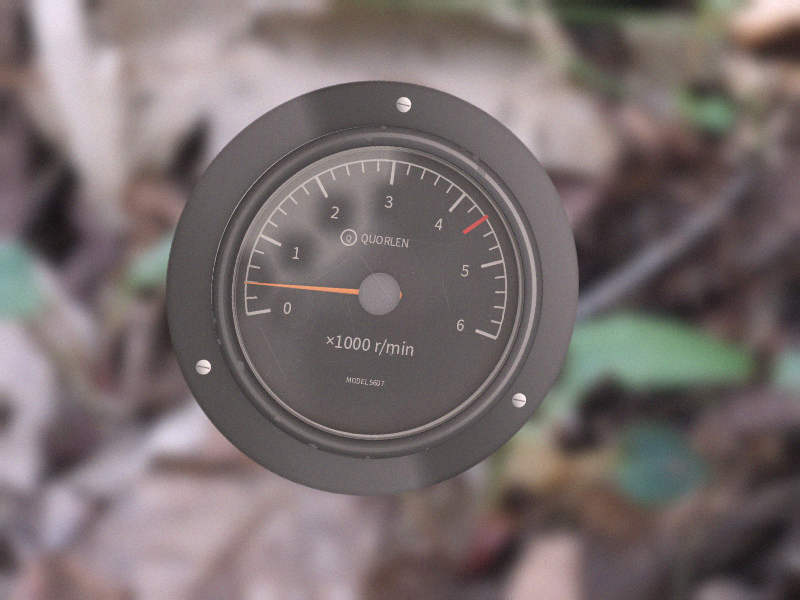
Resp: 400 rpm
